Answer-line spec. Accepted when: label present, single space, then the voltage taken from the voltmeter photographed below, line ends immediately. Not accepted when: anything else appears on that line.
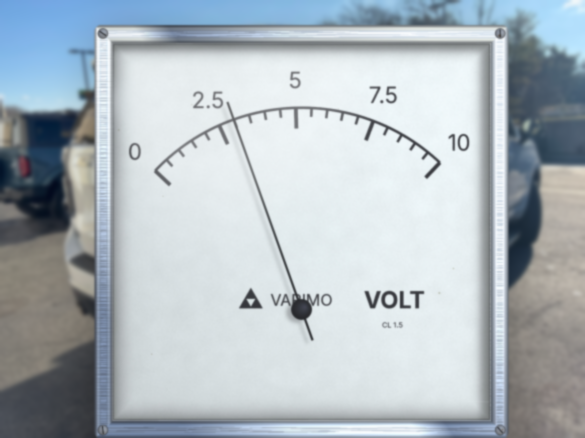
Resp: 3 V
